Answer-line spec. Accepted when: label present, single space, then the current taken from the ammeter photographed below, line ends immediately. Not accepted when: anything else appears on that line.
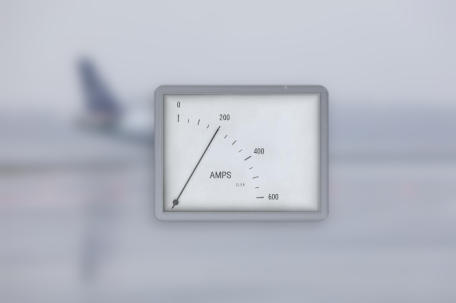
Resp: 200 A
